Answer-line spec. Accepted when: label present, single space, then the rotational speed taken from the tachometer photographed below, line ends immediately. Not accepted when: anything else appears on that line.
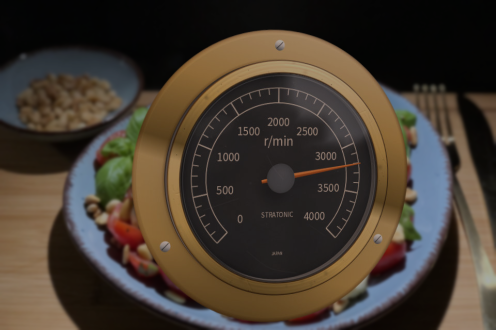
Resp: 3200 rpm
